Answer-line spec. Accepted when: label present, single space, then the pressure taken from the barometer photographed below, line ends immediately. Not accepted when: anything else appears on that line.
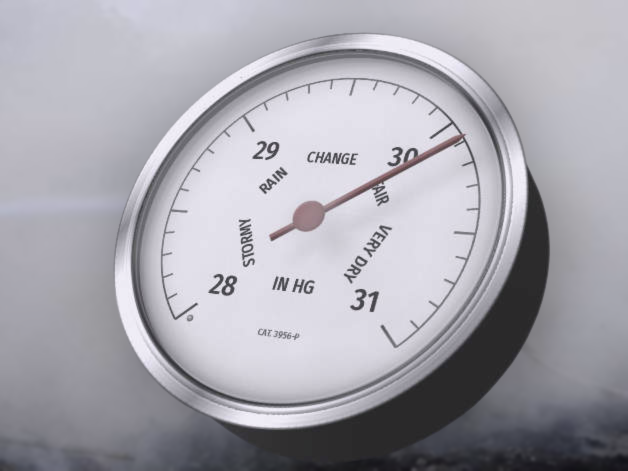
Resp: 30.1 inHg
